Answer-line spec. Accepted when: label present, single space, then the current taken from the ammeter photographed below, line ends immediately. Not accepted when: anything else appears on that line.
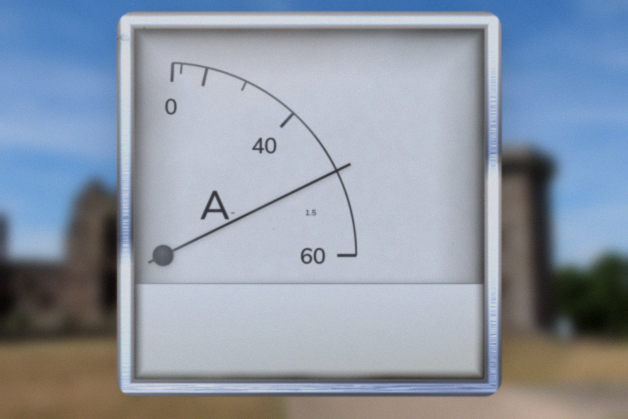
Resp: 50 A
